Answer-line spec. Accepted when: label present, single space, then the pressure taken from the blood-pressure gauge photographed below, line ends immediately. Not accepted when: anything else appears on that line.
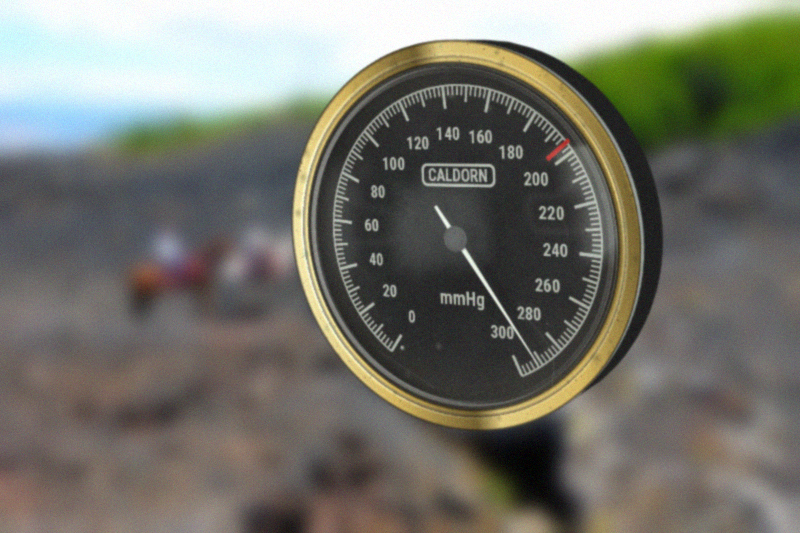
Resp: 290 mmHg
